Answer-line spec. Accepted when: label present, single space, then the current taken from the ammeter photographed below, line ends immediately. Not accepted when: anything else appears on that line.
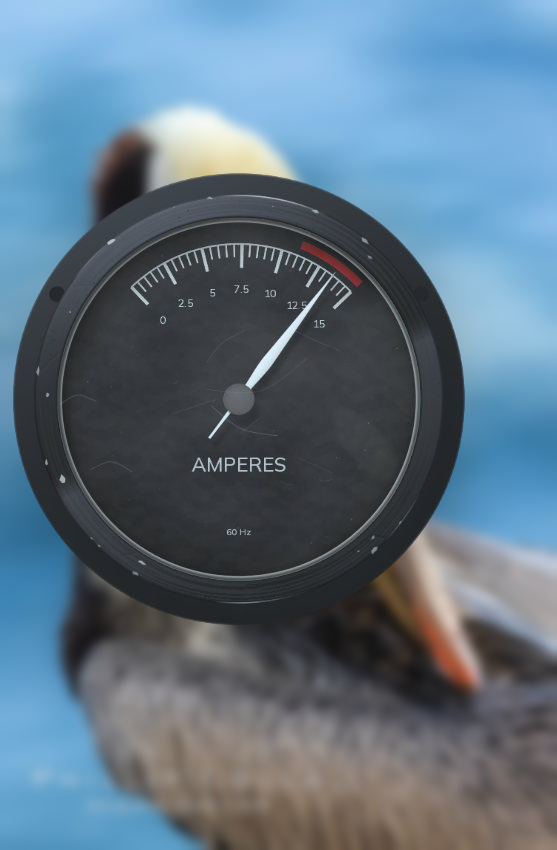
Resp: 13.5 A
